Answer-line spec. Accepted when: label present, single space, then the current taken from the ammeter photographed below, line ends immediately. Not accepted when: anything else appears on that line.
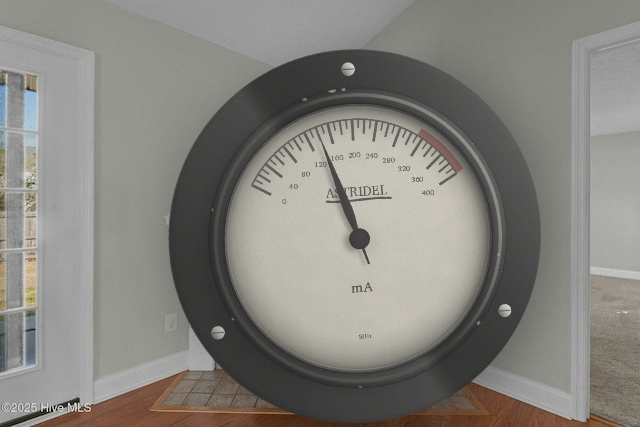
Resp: 140 mA
